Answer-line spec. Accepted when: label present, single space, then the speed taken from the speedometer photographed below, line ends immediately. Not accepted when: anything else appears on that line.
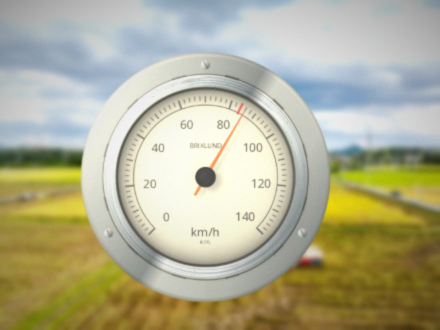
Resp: 86 km/h
